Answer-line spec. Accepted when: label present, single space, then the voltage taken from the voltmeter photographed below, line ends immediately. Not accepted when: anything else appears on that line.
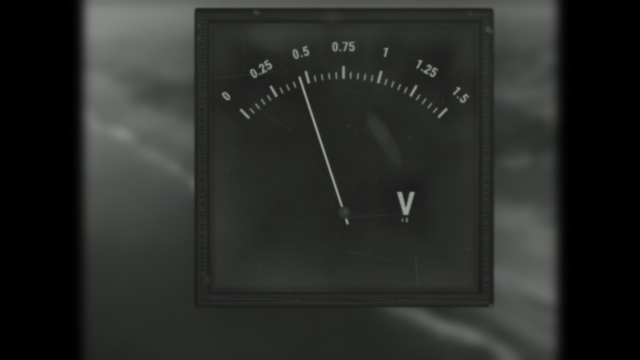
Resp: 0.45 V
